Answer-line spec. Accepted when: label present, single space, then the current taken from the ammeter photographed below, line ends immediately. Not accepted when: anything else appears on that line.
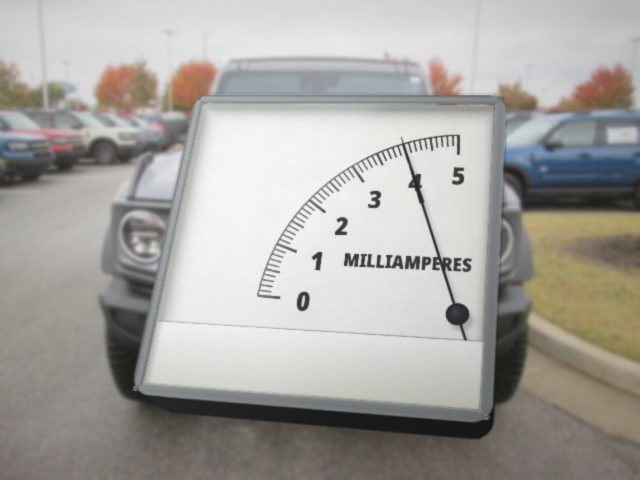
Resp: 4 mA
